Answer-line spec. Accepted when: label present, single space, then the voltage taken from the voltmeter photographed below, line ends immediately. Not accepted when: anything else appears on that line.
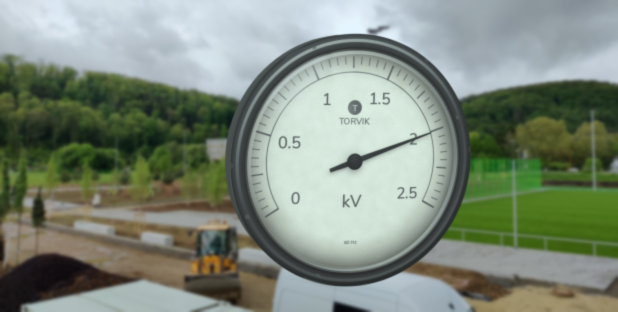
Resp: 2 kV
